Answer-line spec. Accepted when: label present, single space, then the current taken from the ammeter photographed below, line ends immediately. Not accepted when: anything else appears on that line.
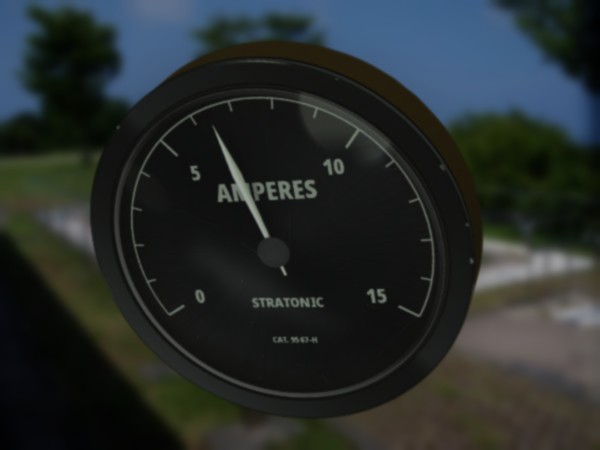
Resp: 6.5 A
